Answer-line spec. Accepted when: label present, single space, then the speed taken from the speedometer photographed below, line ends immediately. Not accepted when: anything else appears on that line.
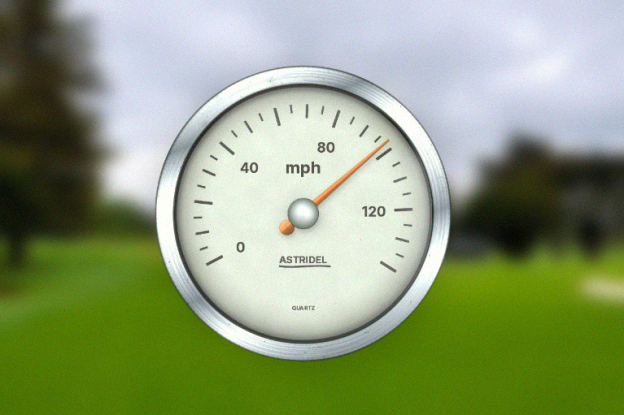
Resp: 97.5 mph
